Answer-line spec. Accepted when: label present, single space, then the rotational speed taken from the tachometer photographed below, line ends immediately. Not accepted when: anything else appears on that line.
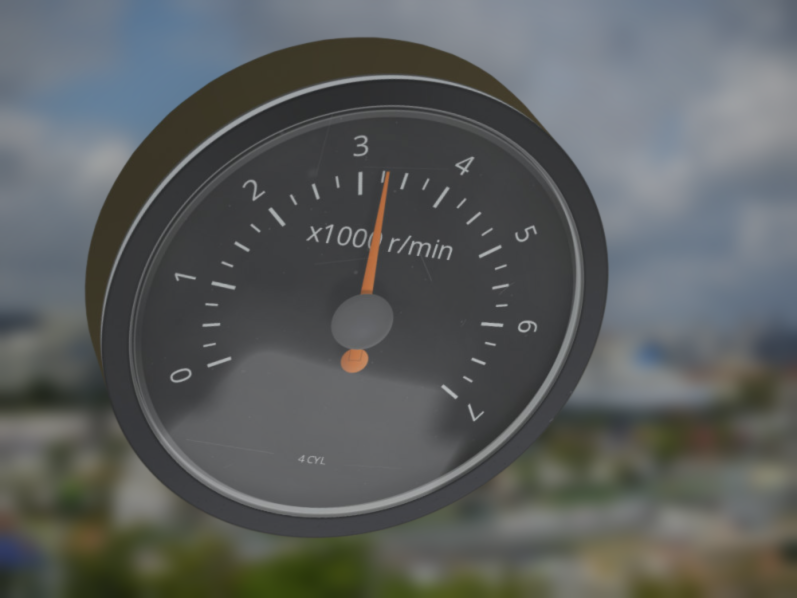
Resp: 3250 rpm
